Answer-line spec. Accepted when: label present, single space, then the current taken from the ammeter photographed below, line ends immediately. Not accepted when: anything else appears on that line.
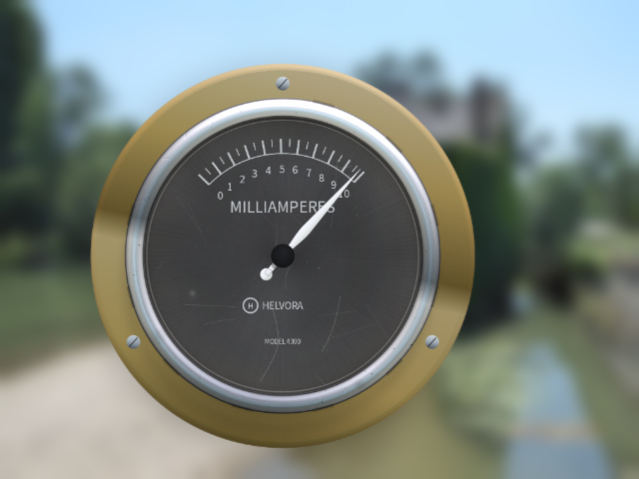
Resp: 9.75 mA
